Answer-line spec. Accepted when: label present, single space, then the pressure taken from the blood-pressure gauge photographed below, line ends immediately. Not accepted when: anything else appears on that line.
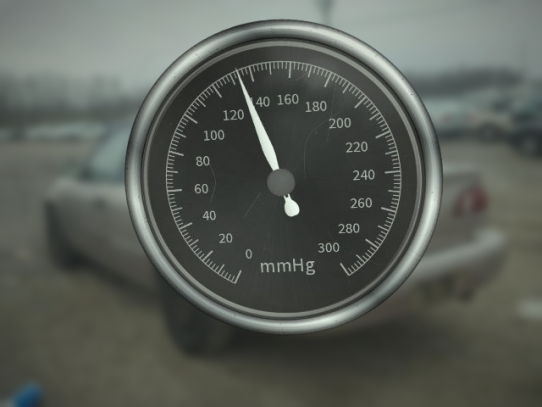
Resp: 134 mmHg
